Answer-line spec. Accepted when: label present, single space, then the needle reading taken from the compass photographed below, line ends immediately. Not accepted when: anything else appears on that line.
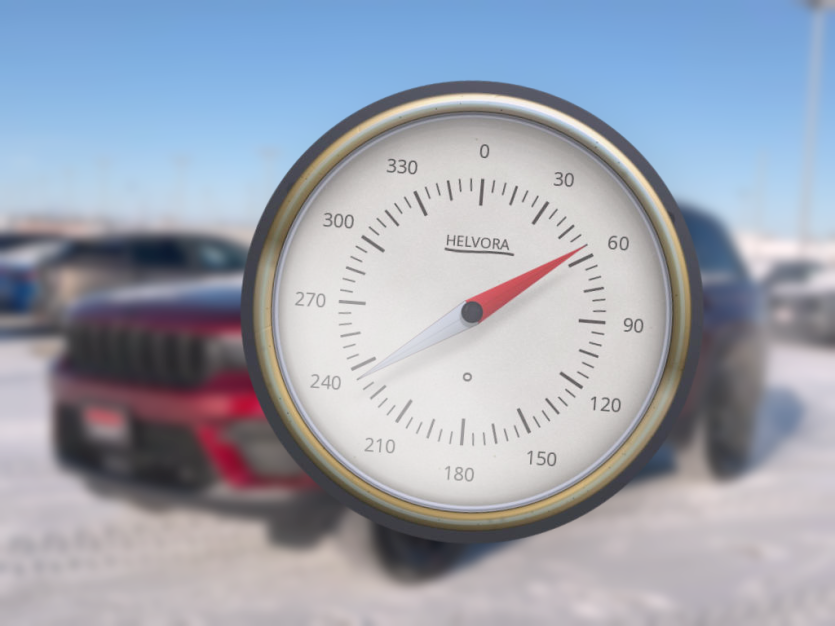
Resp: 55 °
